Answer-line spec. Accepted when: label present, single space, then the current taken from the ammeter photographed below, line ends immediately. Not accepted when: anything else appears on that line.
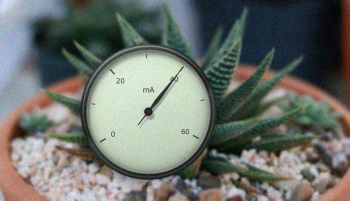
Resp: 40 mA
